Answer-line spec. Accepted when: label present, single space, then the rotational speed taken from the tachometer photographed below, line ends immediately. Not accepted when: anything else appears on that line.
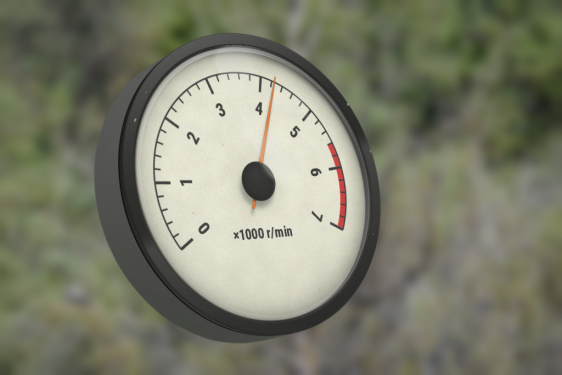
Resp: 4200 rpm
